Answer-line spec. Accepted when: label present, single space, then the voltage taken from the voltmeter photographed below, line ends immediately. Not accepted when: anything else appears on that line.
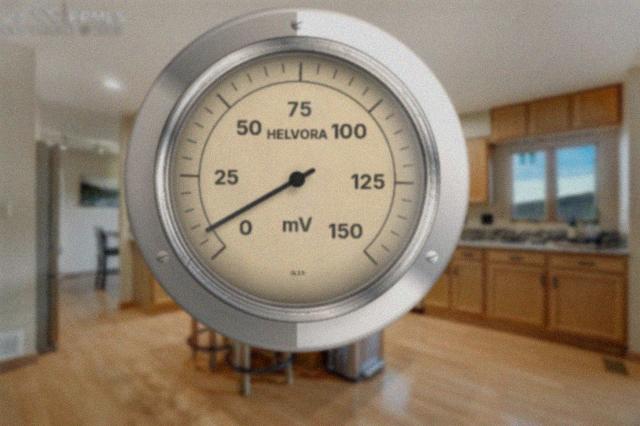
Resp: 7.5 mV
